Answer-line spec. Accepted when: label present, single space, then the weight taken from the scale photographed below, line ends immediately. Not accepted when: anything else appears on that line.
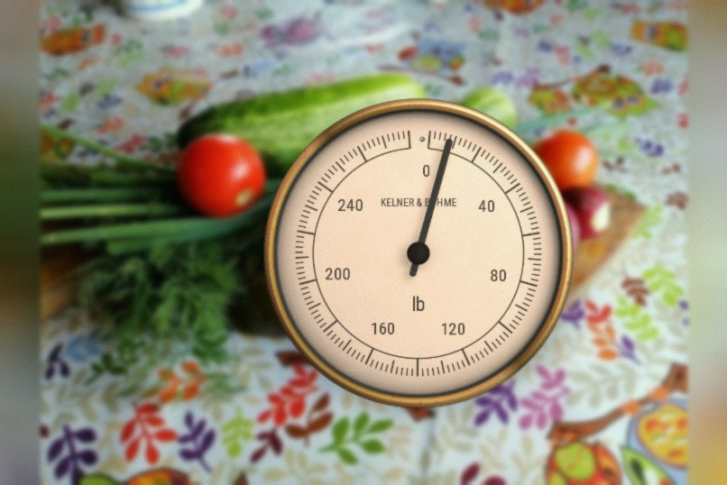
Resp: 8 lb
